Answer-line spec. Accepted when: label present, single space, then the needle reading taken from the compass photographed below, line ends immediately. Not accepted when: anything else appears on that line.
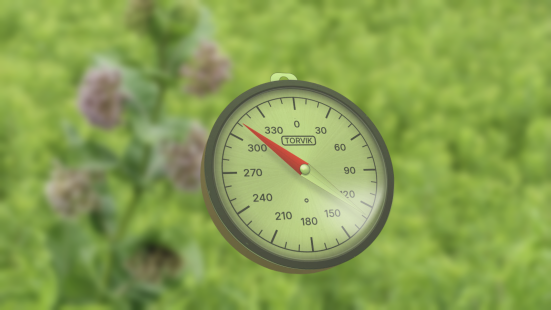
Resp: 310 °
